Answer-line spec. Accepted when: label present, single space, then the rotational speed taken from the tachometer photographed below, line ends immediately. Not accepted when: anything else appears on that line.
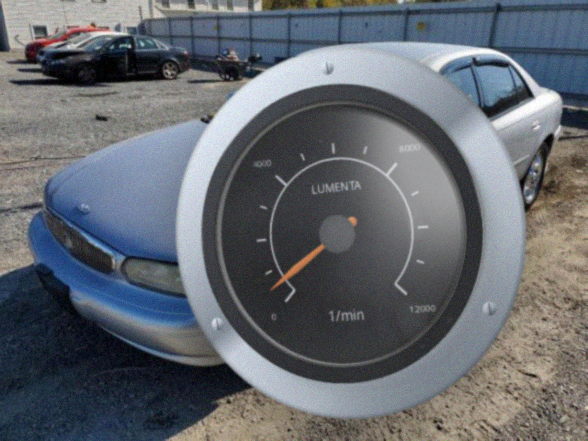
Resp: 500 rpm
